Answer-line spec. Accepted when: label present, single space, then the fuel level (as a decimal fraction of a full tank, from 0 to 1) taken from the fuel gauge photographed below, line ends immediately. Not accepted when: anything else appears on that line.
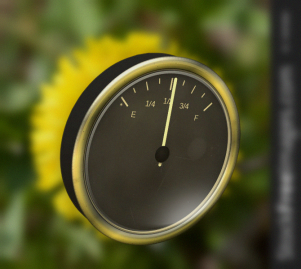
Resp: 0.5
